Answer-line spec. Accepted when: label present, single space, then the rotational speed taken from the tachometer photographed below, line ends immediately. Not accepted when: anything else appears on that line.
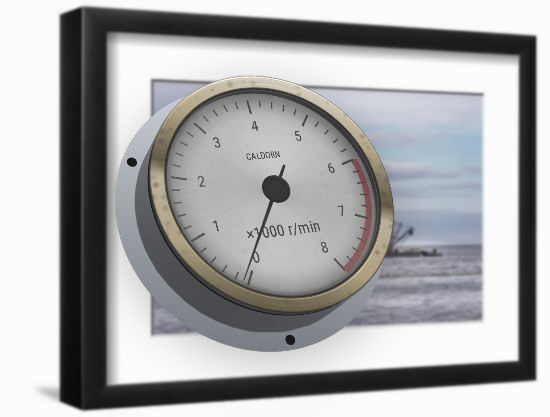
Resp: 100 rpm
